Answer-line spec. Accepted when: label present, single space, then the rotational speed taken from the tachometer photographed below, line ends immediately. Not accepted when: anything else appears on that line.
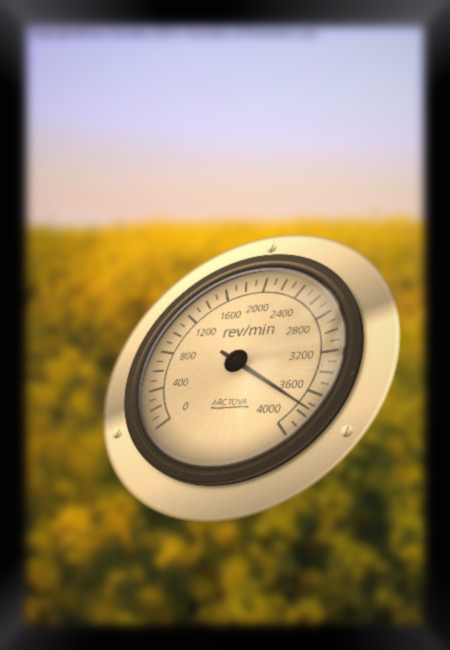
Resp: 3750 rpm
